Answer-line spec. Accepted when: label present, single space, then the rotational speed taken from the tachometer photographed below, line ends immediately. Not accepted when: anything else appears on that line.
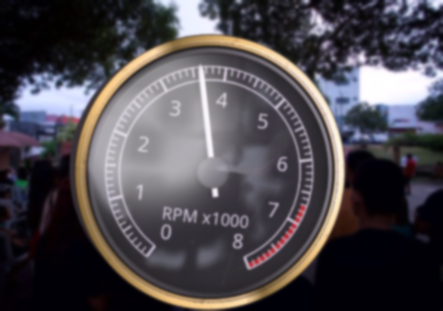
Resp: 3600 rpm
